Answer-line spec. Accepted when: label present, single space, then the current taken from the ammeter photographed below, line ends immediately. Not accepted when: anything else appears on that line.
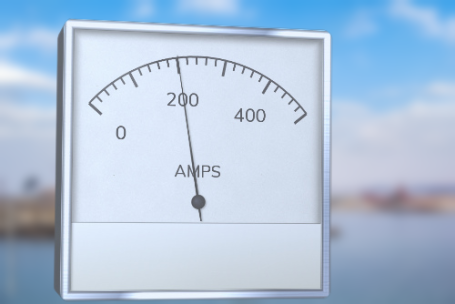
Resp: 200 A
